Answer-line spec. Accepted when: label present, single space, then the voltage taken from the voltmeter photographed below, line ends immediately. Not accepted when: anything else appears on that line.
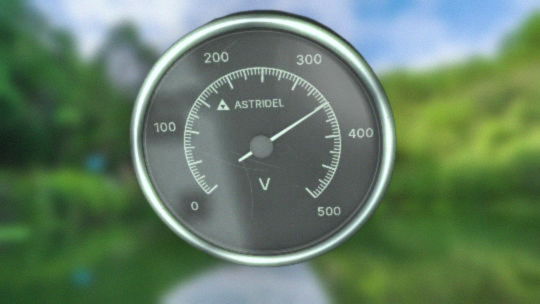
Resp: 350 V
